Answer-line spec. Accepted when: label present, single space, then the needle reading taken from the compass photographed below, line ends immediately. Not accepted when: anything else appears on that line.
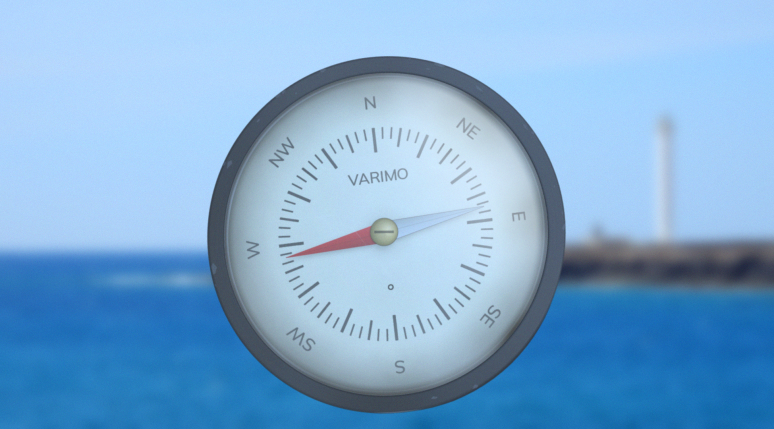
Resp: 262.5 °
